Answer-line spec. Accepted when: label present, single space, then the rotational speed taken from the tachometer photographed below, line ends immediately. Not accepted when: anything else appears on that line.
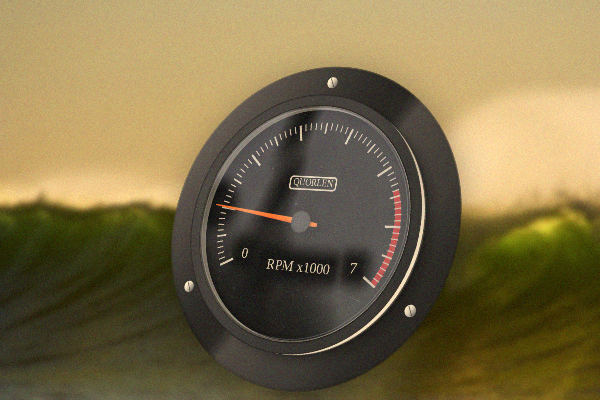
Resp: 1000 rpm
